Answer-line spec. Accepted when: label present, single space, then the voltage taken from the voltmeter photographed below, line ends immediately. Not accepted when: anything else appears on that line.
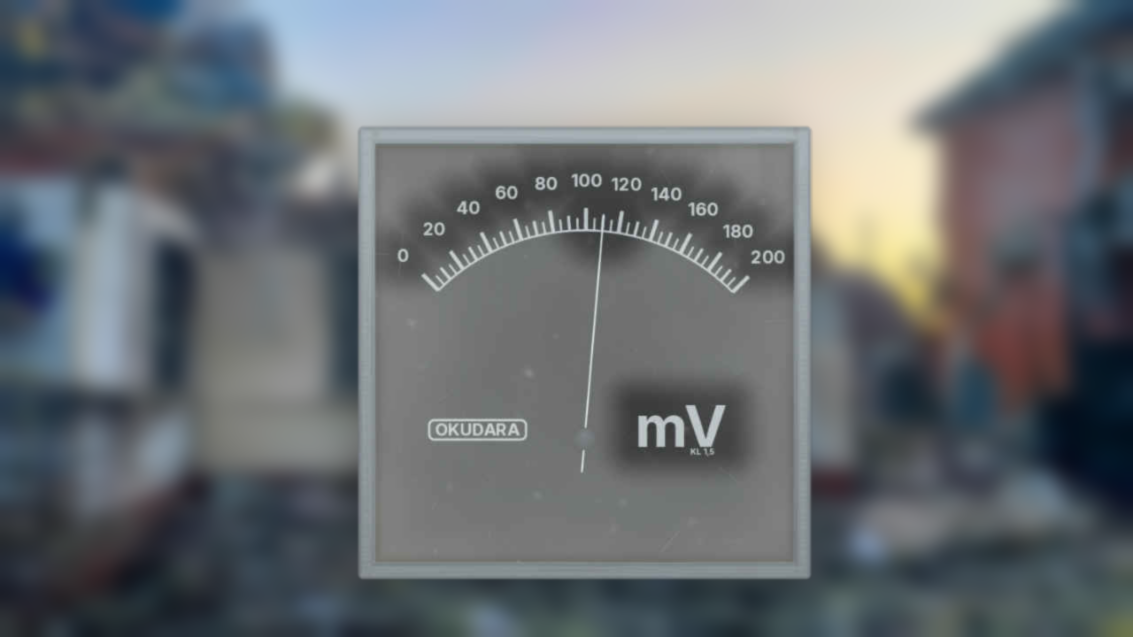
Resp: 110 mV
